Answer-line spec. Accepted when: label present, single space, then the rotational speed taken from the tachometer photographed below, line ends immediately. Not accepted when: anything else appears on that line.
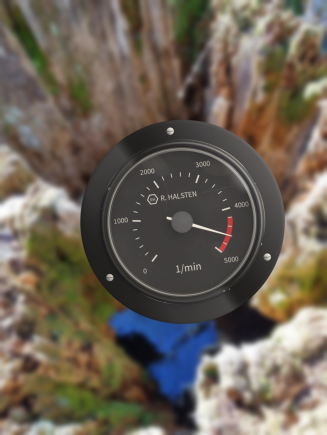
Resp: 4600 rpm
